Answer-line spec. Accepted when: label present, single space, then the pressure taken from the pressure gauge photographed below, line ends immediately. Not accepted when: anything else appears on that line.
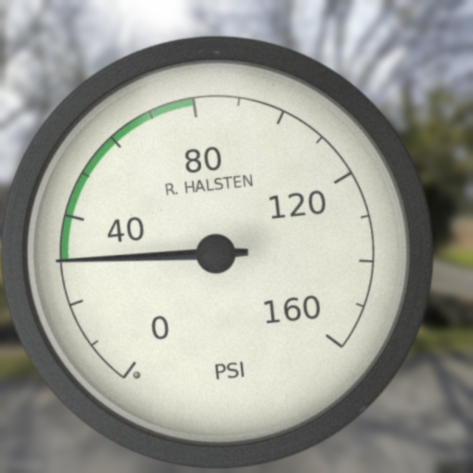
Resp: 30 psi
